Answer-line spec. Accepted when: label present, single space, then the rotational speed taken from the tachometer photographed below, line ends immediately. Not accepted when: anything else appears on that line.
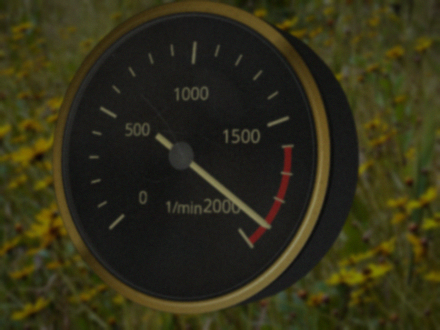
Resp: 1900 rpm
